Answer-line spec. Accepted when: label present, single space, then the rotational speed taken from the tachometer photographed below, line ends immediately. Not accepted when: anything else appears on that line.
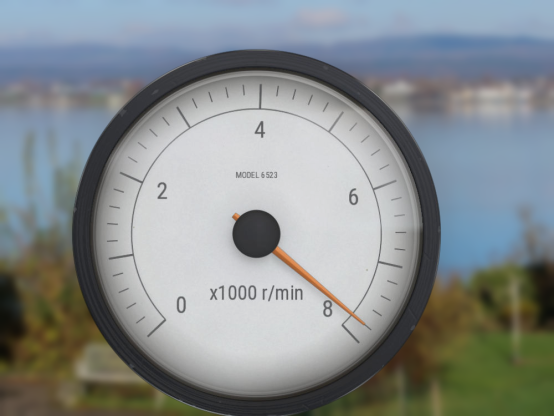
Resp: 7800 rpm
